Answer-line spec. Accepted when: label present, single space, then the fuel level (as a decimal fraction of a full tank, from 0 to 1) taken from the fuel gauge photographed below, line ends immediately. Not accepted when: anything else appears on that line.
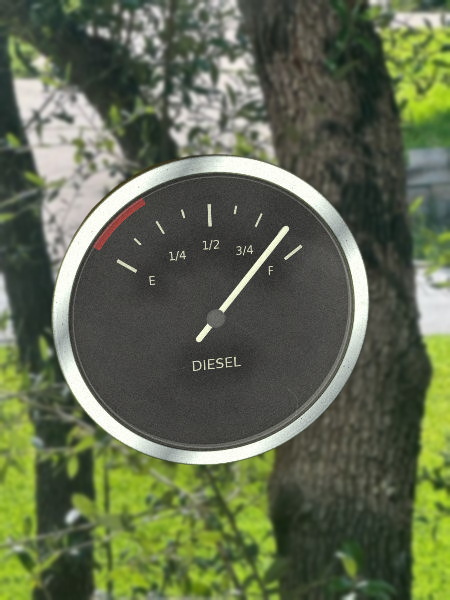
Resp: 0.875
